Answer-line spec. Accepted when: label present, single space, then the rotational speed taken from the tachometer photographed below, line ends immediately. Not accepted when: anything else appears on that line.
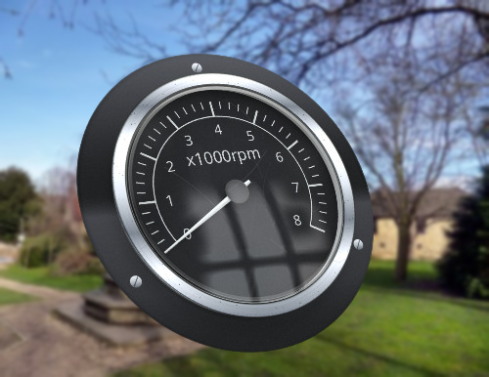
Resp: 0 rpm
